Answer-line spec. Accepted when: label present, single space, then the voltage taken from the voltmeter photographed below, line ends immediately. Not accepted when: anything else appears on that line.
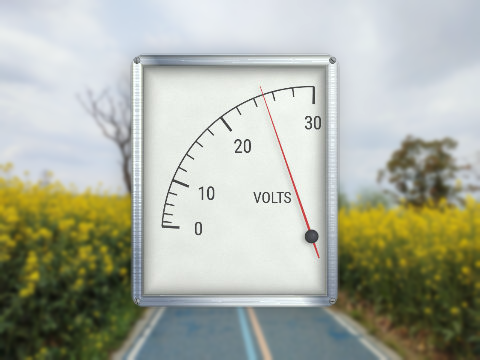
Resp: 25 V
